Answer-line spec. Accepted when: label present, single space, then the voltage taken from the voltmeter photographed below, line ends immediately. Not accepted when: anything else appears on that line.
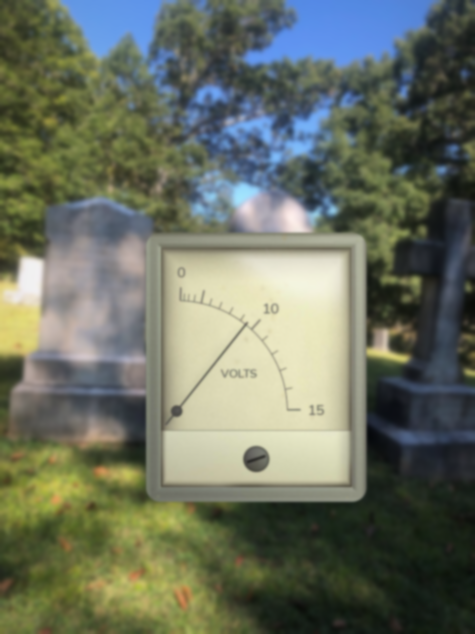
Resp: 9.5 V
